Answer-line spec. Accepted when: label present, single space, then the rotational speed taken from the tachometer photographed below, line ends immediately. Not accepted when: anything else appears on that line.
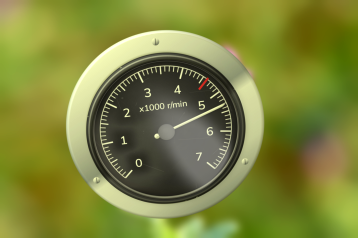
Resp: 5300 rpm
